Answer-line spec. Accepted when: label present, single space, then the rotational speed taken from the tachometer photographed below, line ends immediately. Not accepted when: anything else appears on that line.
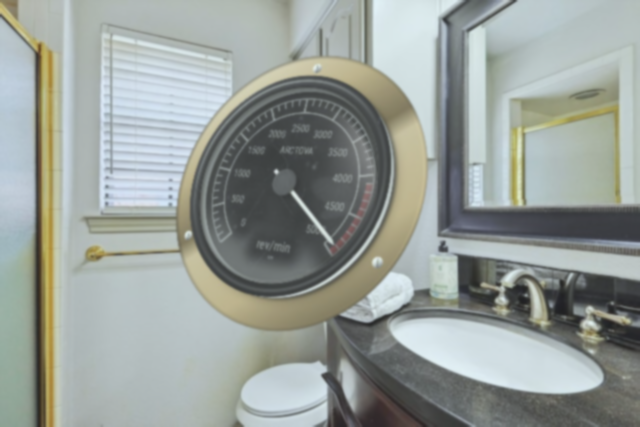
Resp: 4900 rpm
